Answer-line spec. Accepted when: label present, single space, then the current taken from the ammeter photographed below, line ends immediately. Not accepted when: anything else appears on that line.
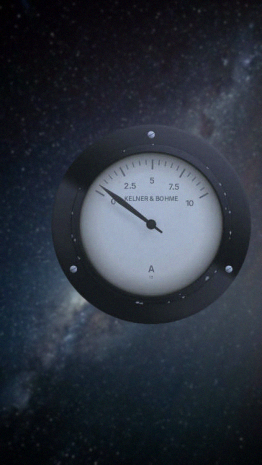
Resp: 0.5 A
